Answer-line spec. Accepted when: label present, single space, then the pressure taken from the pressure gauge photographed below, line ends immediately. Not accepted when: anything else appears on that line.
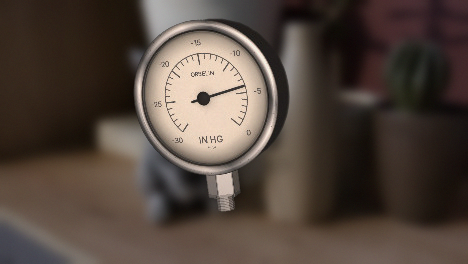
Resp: -6 inHg
